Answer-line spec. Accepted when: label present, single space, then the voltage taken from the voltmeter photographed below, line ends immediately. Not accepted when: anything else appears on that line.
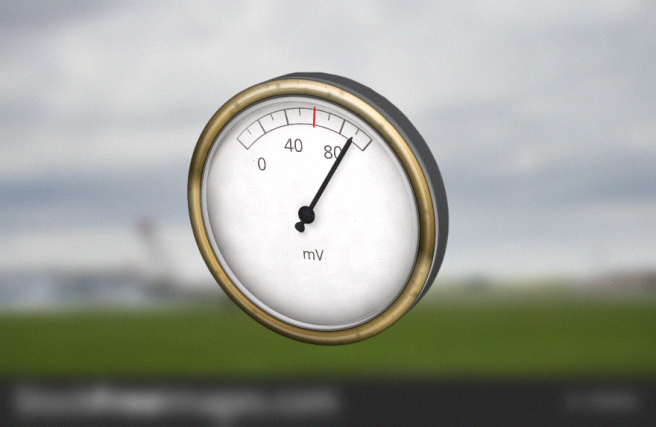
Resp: 90 mV
